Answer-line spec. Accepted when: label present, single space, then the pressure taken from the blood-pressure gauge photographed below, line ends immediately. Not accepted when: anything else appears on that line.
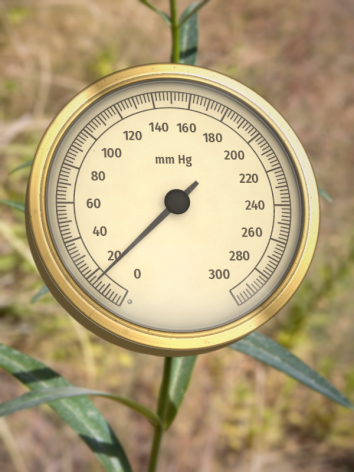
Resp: 16 mmHg
